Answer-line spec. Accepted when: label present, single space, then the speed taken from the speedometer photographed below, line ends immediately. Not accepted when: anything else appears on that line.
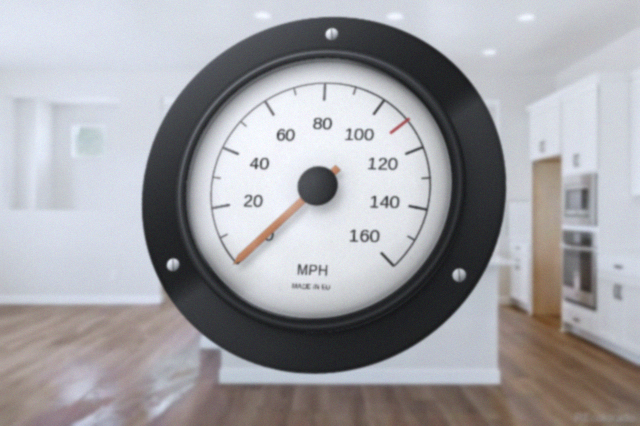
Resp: 0 mph
